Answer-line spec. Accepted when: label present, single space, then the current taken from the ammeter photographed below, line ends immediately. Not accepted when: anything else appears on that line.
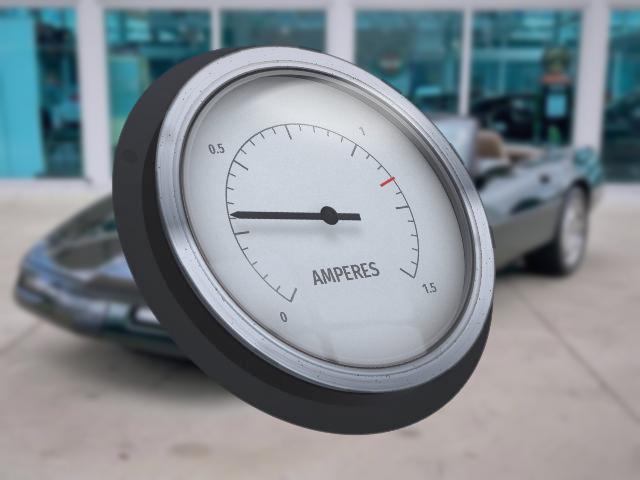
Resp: 0.3 A
